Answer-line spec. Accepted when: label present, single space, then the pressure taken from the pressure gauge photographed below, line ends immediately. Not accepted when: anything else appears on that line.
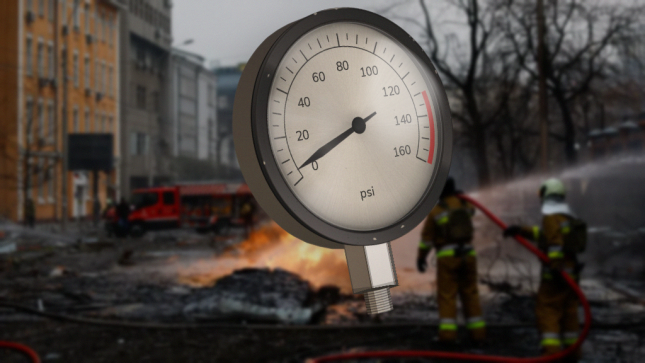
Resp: 5 psi
